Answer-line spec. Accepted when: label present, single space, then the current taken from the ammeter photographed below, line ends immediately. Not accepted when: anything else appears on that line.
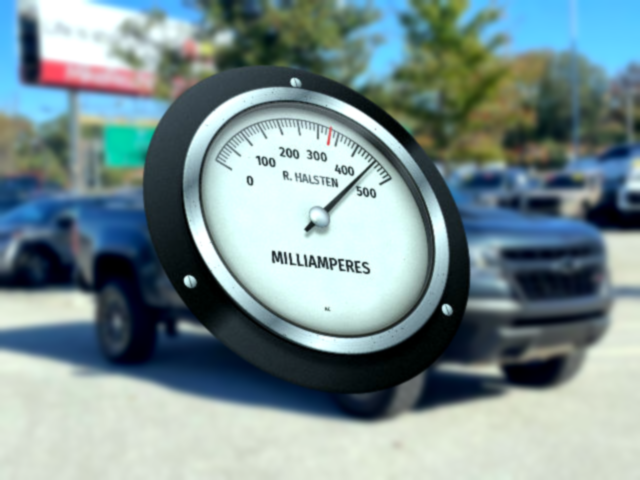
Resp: 450 mA
